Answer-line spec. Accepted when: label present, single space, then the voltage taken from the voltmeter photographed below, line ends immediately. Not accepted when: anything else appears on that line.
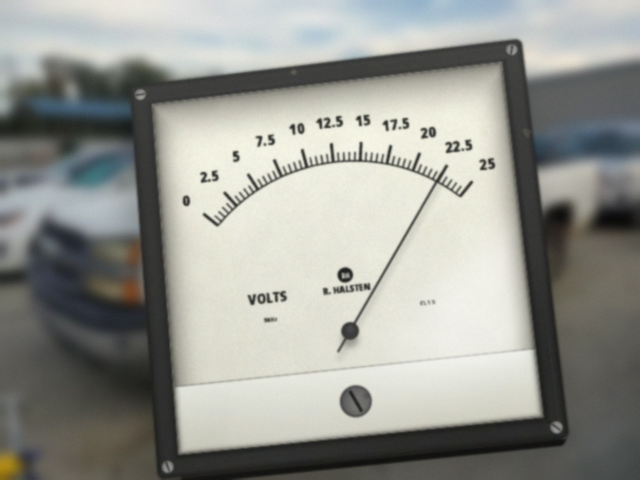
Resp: 22.5 V
